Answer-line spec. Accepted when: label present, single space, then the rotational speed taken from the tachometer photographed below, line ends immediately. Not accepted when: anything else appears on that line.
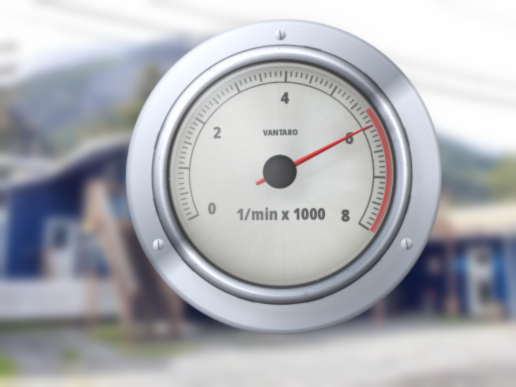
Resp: 6000 rpm
